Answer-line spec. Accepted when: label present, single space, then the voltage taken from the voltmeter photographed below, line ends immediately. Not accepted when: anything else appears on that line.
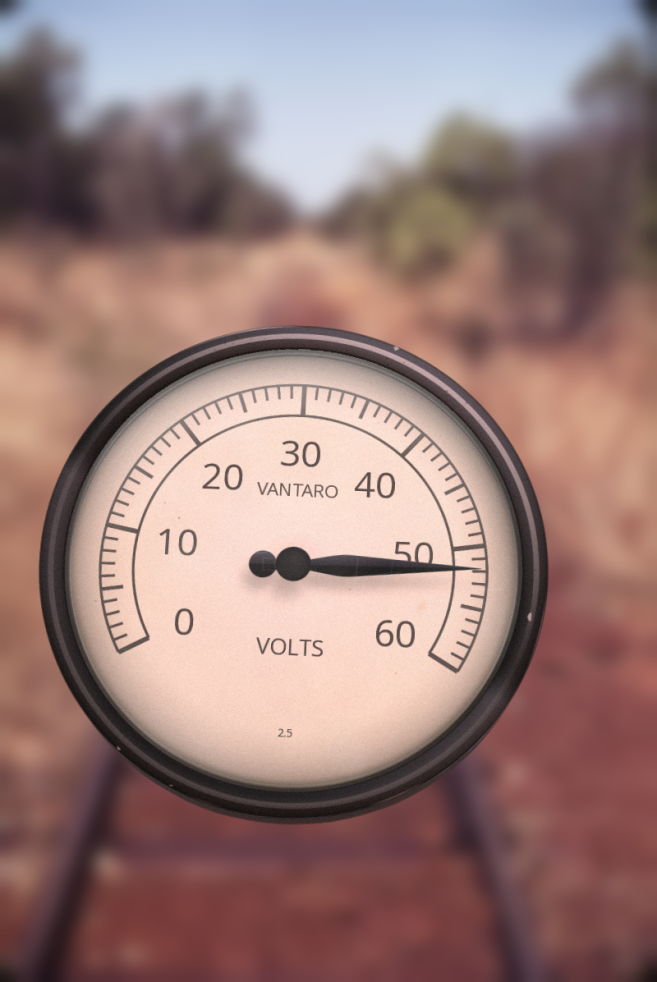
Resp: 52 V
